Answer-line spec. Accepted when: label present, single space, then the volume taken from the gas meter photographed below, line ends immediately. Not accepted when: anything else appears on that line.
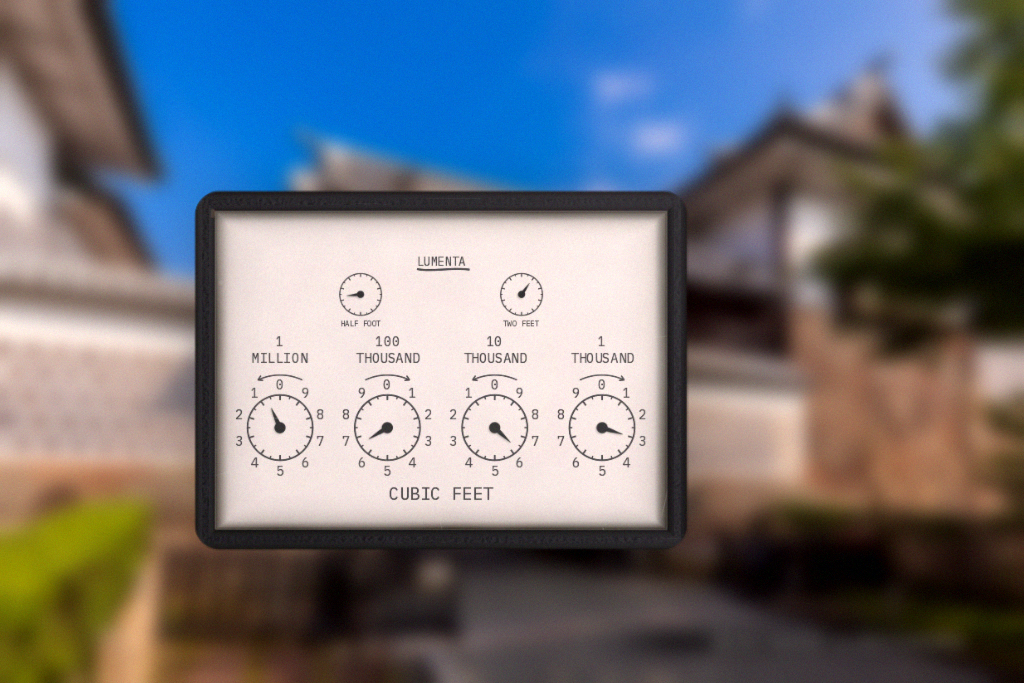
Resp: 66300 ft³
